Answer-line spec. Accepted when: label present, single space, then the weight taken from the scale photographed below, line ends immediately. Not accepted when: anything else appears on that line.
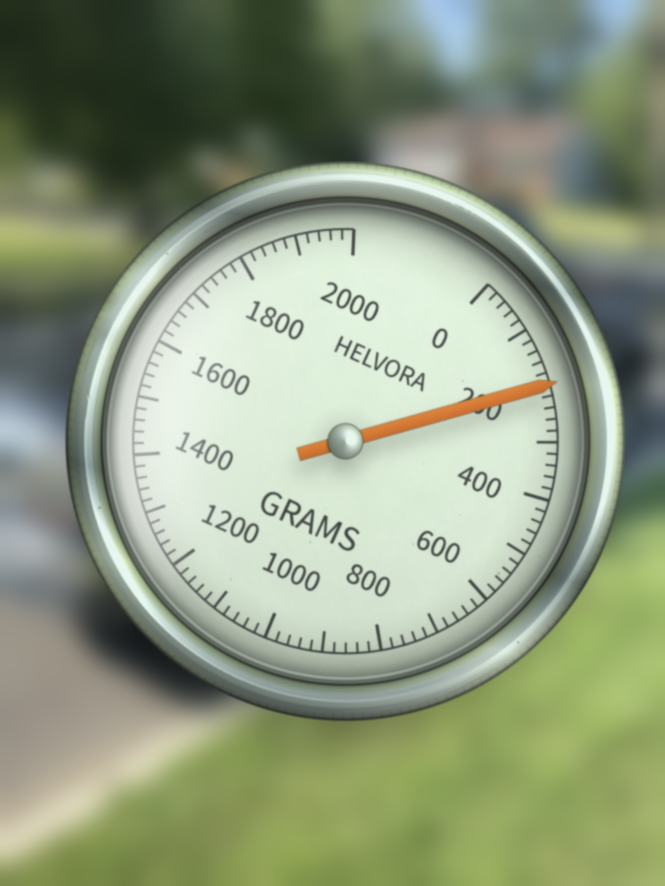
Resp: 200 g
